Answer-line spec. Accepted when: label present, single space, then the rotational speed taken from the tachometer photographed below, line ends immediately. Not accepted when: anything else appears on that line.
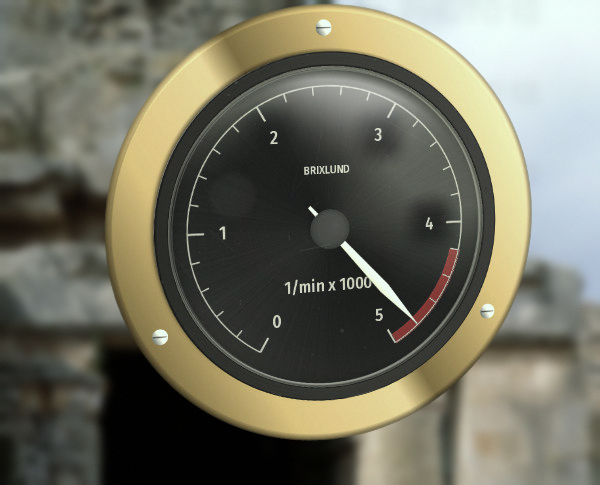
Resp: 4800 rpm
